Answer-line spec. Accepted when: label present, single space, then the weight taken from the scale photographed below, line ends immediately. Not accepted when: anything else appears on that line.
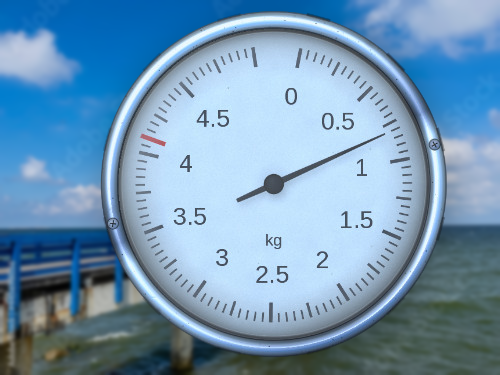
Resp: 0.8 kg
